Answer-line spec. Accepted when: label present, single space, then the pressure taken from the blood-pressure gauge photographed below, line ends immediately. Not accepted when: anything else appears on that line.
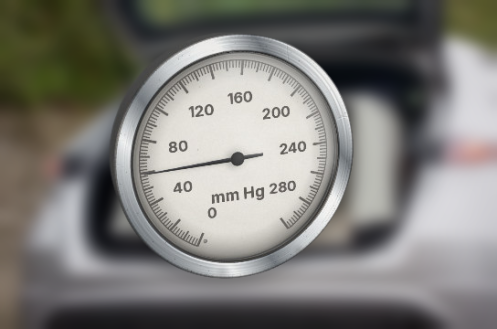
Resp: 60 mmHg
